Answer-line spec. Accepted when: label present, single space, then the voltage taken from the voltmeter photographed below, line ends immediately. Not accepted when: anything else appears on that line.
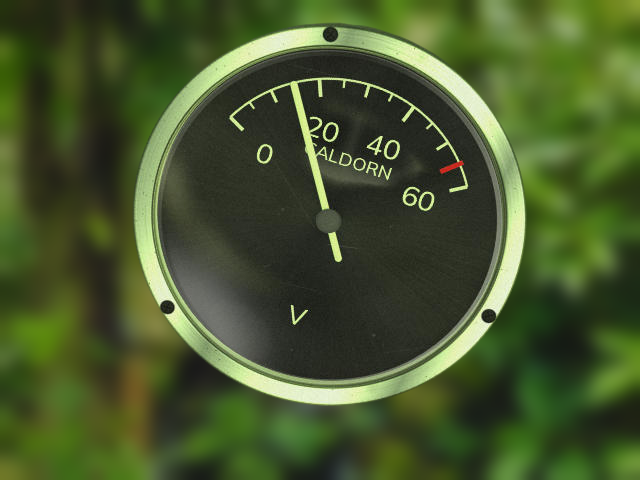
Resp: 15 V
